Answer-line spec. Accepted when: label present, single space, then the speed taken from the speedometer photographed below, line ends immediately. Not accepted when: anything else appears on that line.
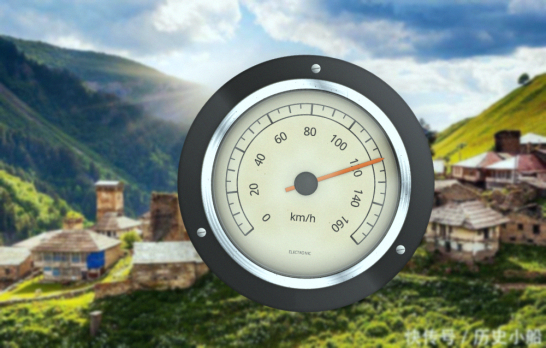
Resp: 120 km/h
